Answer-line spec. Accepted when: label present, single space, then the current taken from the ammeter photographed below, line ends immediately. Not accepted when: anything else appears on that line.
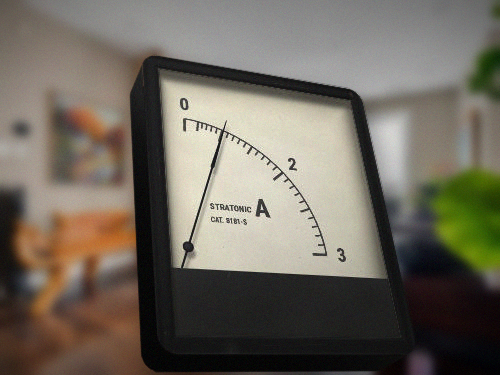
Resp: 1 A
